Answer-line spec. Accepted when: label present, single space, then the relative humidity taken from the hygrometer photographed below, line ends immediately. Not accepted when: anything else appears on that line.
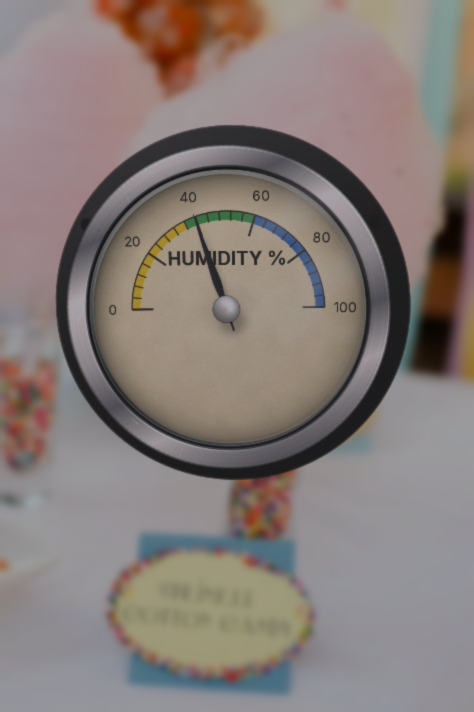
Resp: 40 %
